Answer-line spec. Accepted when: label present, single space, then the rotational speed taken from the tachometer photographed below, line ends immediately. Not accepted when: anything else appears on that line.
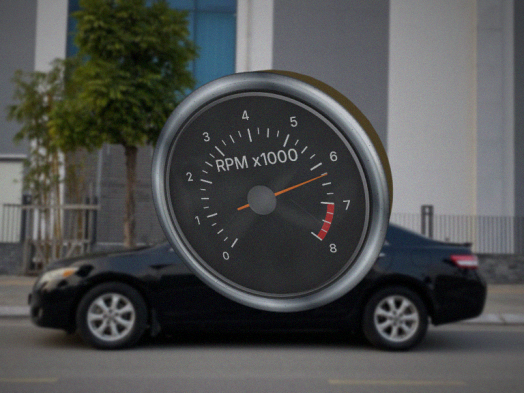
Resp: 6250 rpm
